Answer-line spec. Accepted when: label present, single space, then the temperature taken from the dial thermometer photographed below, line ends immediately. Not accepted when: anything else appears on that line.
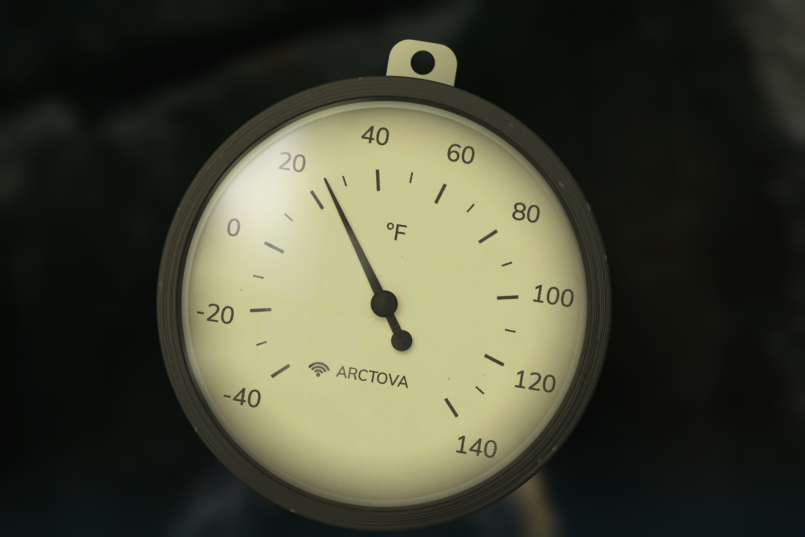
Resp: 25 °F
